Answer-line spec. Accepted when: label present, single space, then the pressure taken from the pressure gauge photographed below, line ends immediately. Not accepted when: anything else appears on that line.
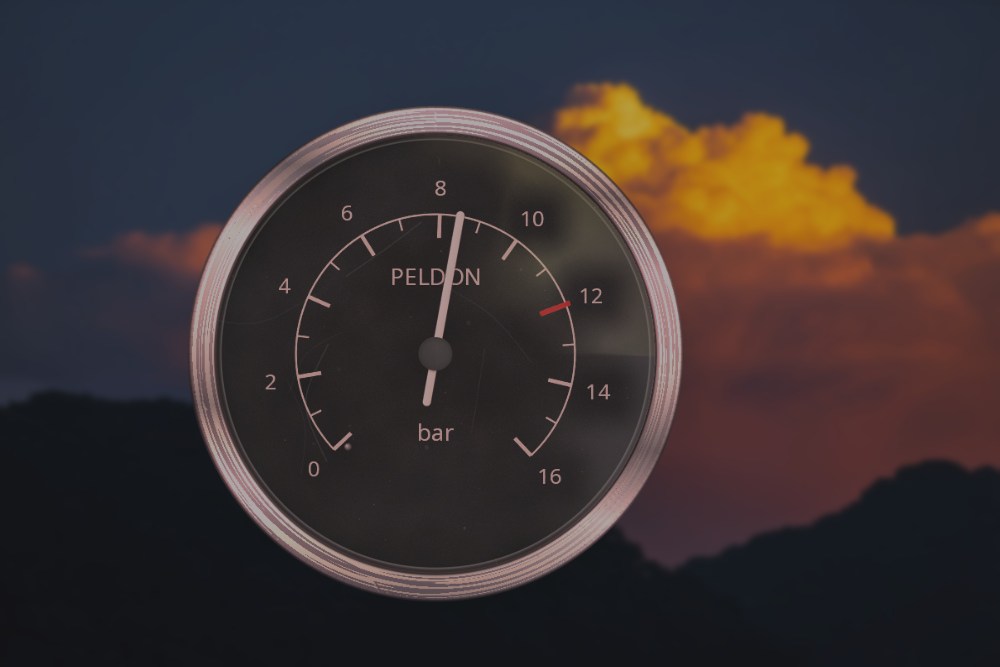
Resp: 8.5 bar
